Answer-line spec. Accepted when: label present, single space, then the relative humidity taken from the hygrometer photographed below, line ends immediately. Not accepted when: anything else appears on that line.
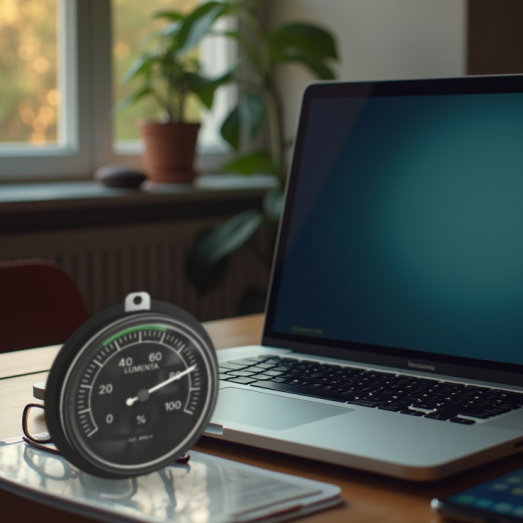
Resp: 80 %
